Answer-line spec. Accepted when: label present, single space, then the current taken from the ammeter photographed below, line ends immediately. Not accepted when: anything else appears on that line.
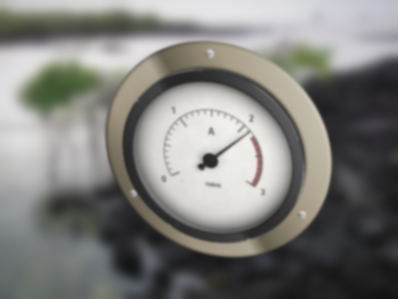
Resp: 2.1 A
